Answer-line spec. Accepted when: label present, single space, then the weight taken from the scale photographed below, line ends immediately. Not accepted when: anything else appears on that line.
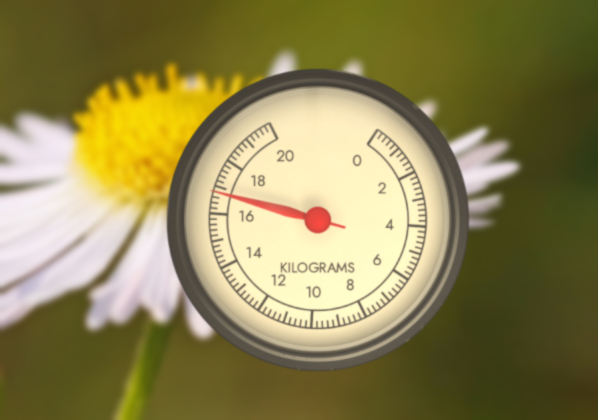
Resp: 16.8 kg
